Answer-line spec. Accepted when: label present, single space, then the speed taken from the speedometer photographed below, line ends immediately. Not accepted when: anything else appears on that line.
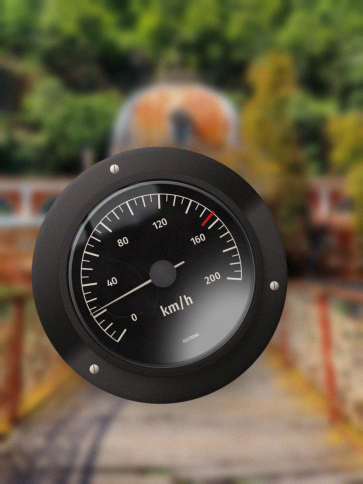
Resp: 22.5 km/h
